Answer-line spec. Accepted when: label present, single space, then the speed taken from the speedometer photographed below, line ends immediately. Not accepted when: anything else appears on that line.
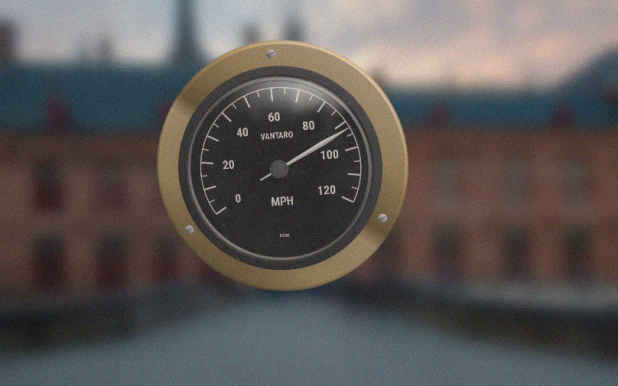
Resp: 92.5 mph
